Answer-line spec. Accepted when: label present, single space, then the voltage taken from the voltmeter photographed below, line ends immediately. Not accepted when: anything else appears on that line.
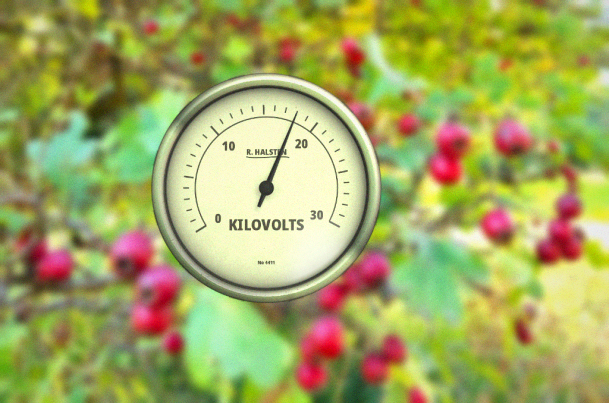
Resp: 18 kV
